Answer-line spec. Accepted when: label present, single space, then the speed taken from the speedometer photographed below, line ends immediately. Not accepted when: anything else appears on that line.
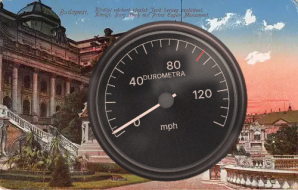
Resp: 2.5 mph
